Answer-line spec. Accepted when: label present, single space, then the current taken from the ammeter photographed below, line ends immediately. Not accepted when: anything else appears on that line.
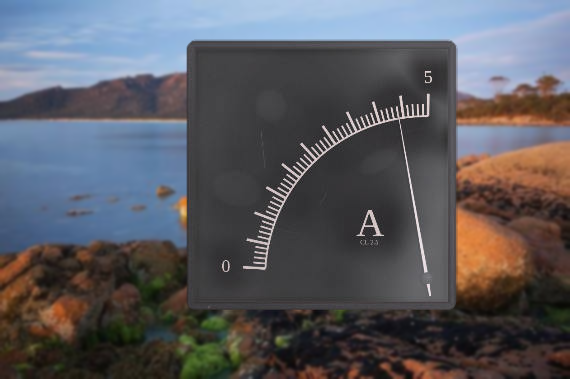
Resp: 4.4 A
